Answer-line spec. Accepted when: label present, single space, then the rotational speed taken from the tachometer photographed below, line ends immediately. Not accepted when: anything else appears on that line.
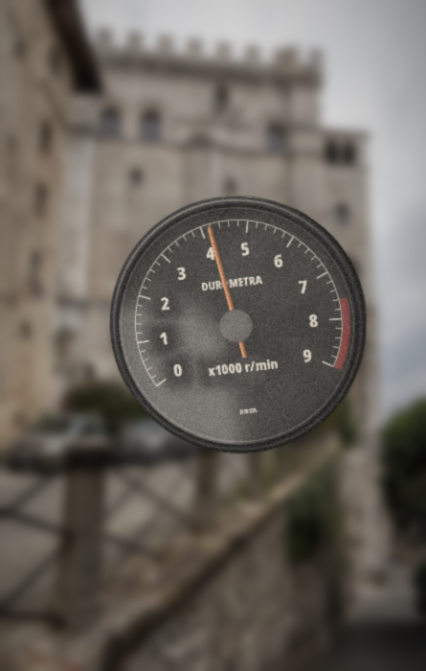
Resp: 4200 rpm
